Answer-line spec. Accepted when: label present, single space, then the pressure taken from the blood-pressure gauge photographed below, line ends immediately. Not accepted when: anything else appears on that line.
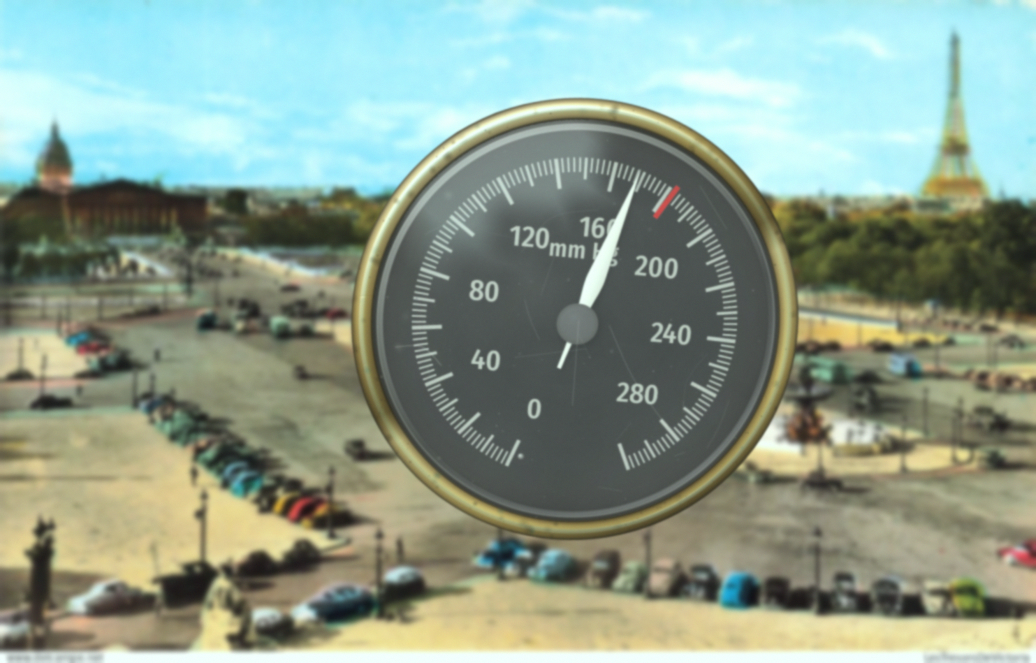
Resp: 168 mmHg
